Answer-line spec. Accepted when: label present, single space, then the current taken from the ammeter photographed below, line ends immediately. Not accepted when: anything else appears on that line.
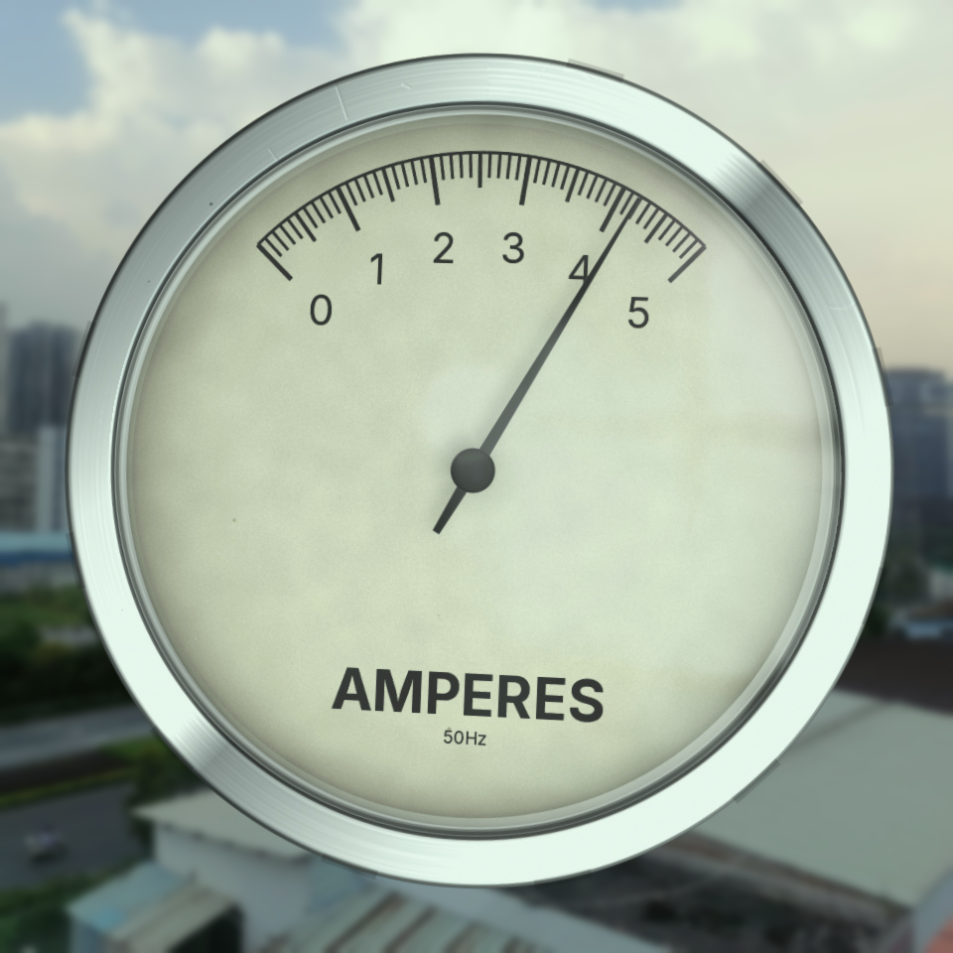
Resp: 4.2 A
